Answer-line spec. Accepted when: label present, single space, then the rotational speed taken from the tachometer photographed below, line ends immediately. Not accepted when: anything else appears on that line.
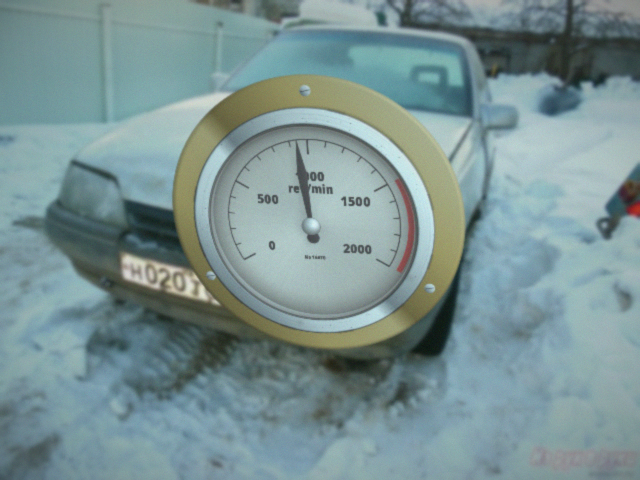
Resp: 950 rpm
